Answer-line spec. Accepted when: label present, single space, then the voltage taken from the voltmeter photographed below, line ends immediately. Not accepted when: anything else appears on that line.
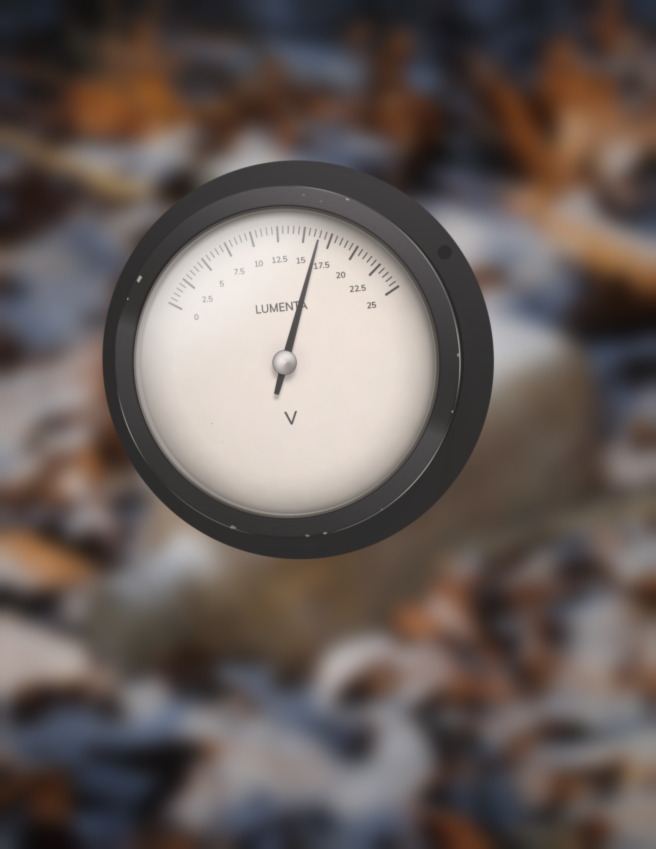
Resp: 16.5 V
